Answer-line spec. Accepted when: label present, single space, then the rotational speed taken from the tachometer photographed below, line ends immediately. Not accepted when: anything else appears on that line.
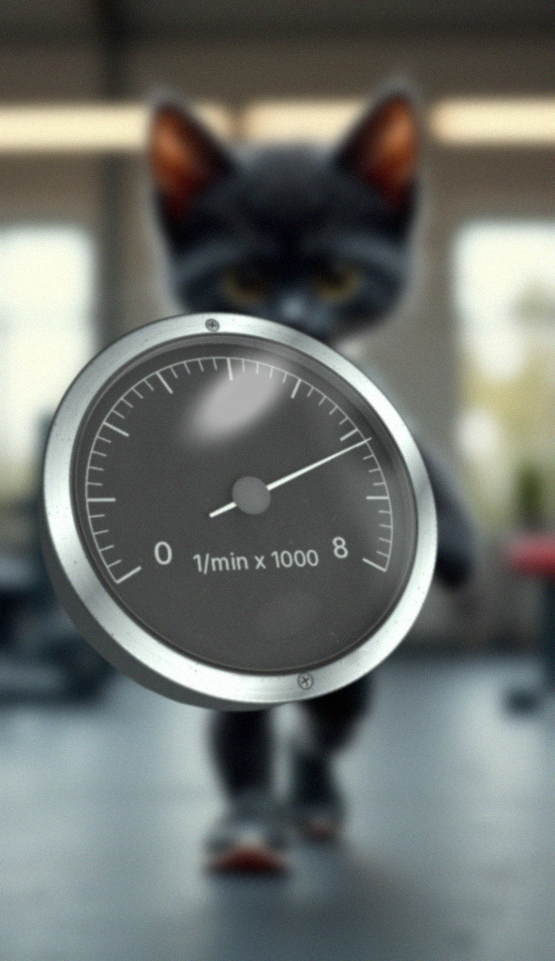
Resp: 6200 rpm
